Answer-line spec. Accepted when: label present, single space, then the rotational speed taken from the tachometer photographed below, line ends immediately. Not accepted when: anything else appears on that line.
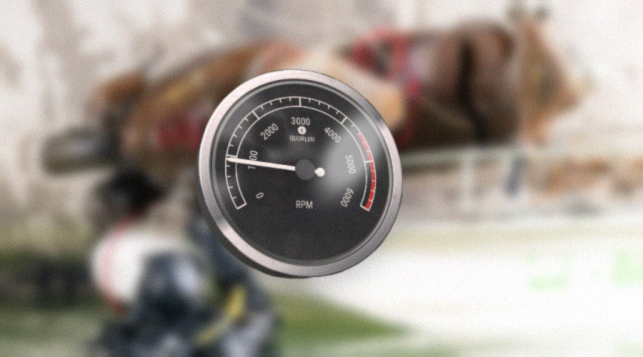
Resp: 900 rpm
